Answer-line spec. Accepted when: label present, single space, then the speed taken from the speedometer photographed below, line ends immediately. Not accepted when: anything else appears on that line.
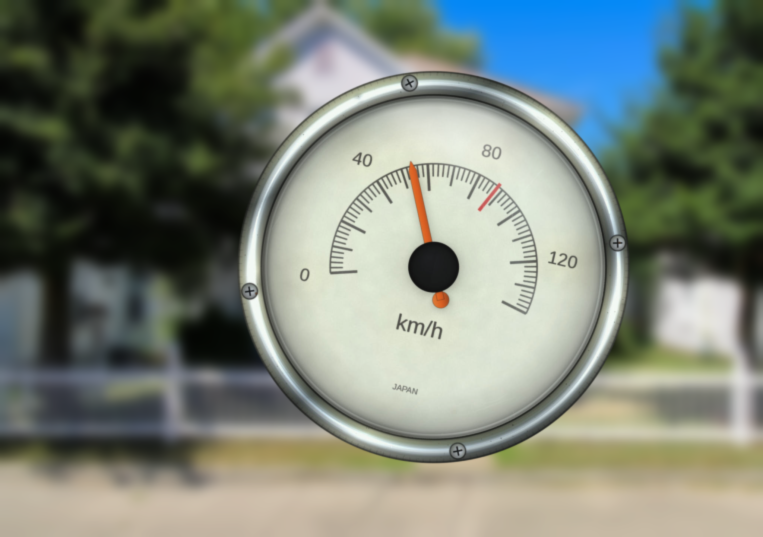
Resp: 54 km/h
